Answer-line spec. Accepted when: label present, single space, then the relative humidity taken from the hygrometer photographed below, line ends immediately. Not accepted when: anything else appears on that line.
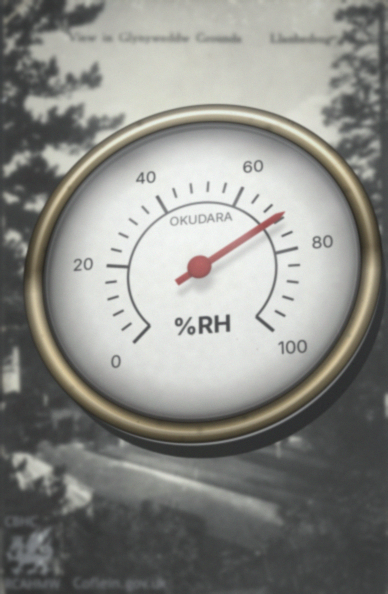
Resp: 72 %
